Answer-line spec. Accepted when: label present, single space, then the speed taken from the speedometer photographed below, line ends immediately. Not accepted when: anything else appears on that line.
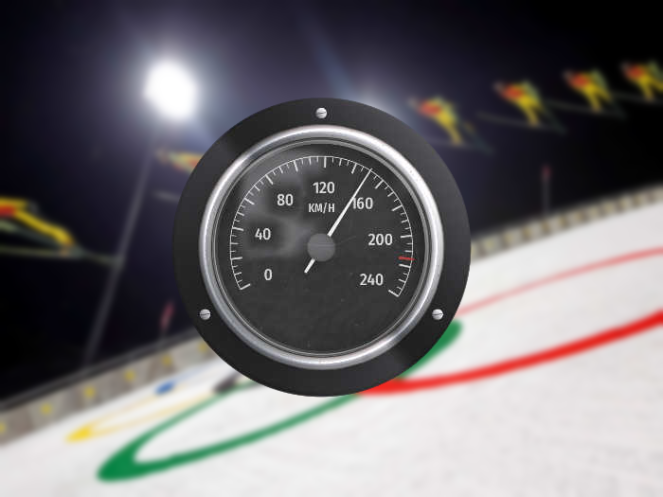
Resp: 150 km/h
